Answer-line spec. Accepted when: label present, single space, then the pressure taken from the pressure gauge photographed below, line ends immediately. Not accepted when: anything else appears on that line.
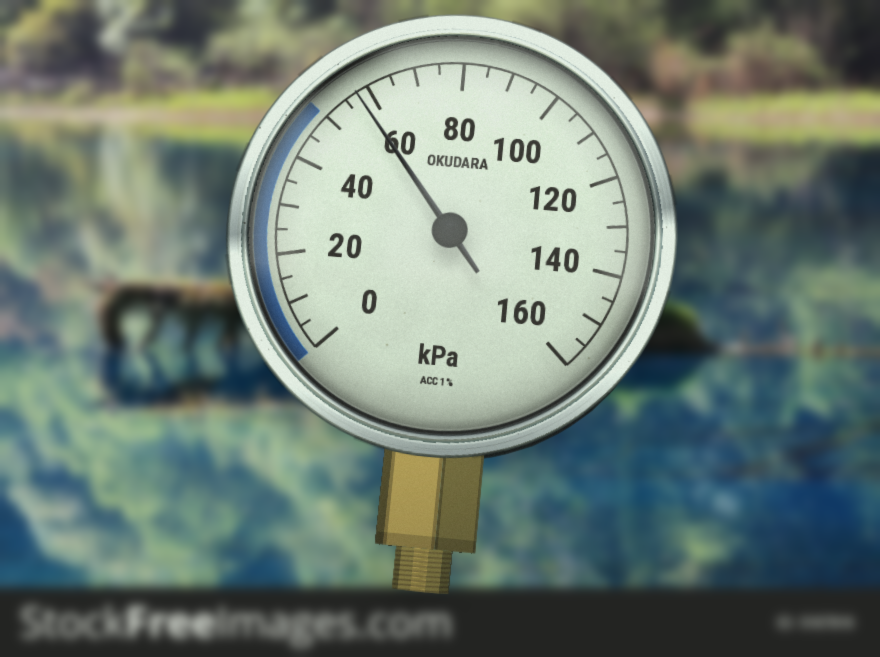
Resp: 57.5 kPa
